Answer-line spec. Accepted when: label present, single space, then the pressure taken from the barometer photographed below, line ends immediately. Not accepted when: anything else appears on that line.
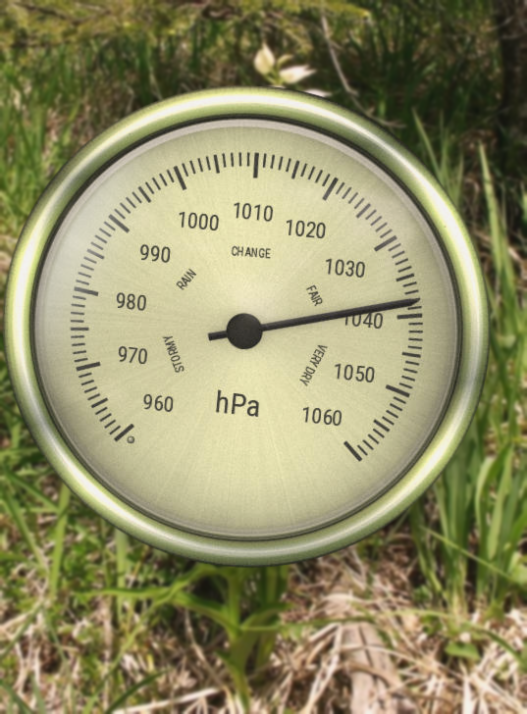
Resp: 1038 hPa
